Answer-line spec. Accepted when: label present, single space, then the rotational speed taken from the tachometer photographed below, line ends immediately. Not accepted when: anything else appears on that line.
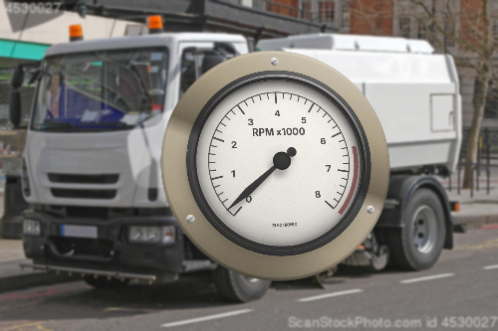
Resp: 200 rpm
